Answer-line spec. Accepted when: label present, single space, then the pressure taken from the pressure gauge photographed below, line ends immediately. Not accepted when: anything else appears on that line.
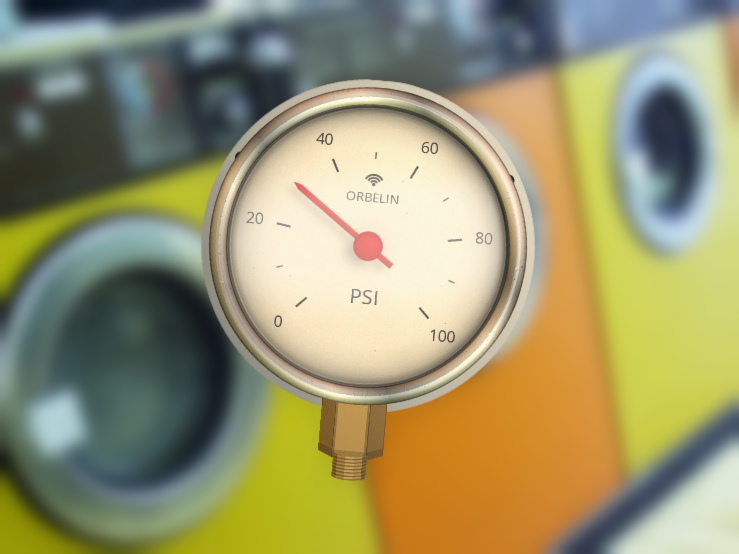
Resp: 30 psi
